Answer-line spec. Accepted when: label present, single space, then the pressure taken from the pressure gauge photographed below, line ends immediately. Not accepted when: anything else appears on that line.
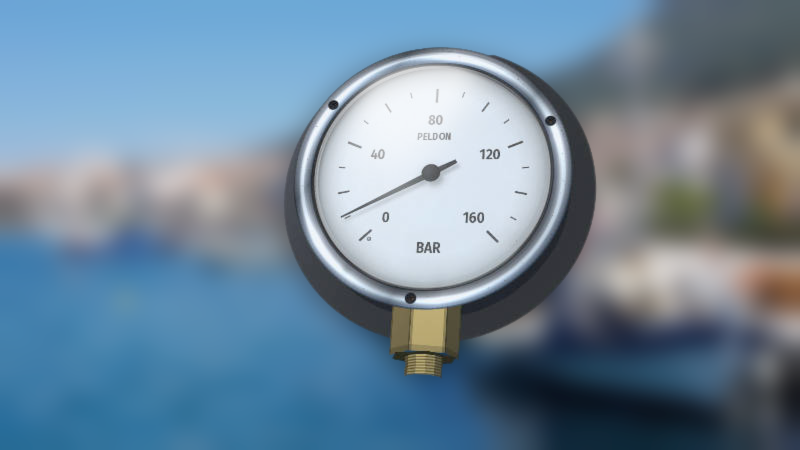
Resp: 10 bar
